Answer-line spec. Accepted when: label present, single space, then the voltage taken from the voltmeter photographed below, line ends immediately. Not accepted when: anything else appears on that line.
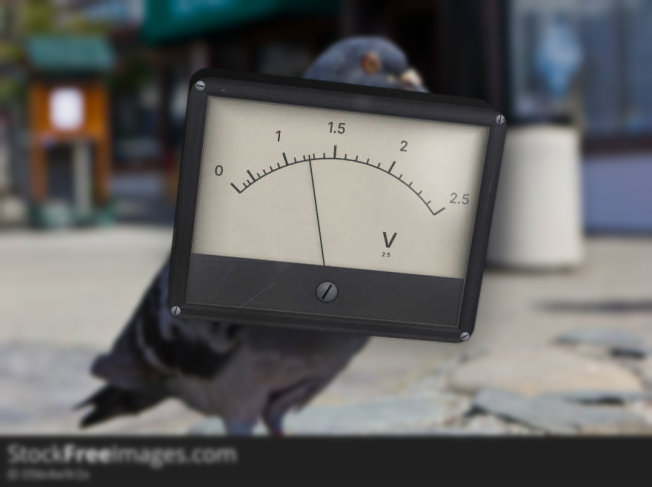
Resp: 1.25 V
